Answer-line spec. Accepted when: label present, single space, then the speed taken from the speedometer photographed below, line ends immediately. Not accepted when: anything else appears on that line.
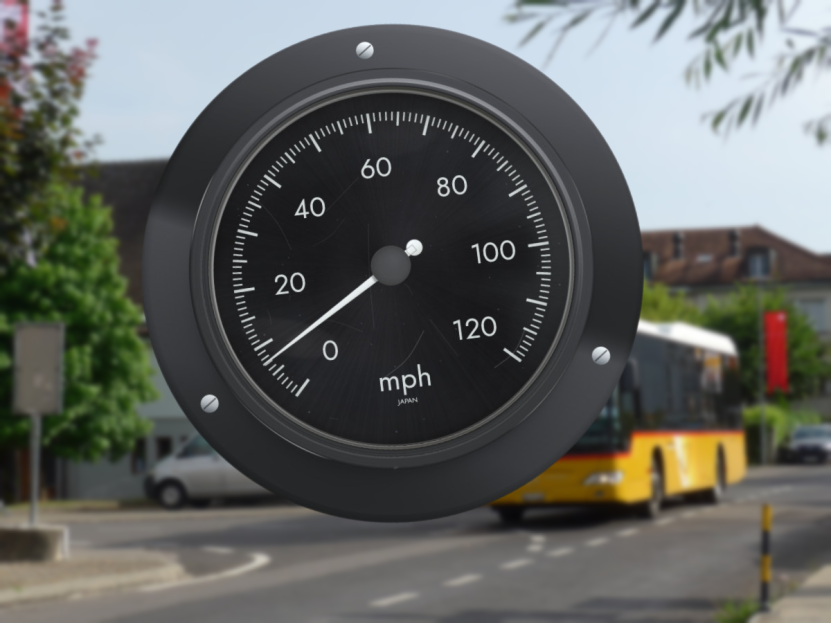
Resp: 7 mph
